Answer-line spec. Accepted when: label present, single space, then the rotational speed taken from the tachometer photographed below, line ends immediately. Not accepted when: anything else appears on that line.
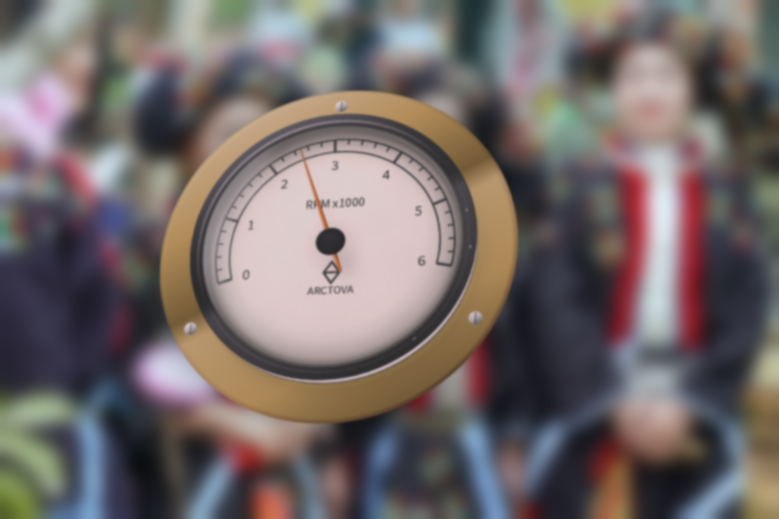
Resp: 2500 rpm
